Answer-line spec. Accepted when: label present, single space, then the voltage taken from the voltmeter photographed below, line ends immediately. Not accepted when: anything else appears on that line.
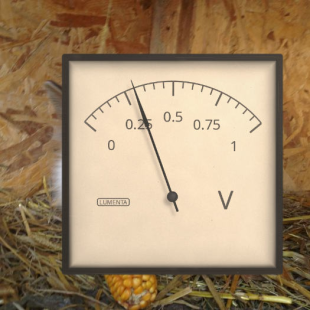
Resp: 0.3 V
